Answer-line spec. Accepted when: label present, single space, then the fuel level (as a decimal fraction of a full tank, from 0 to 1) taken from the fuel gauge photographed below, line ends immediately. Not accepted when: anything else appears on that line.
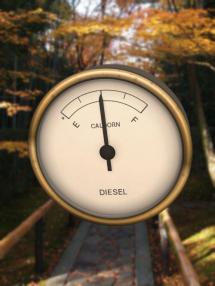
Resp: 0.5
